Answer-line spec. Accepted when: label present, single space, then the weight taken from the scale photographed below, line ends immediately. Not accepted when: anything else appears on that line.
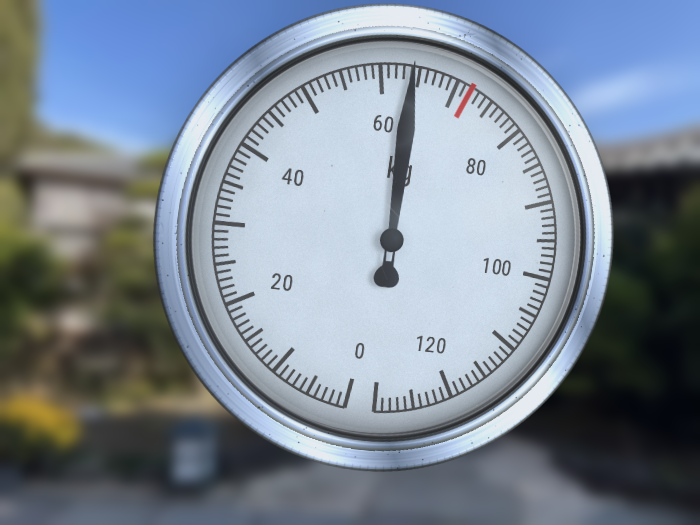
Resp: 64 kg
